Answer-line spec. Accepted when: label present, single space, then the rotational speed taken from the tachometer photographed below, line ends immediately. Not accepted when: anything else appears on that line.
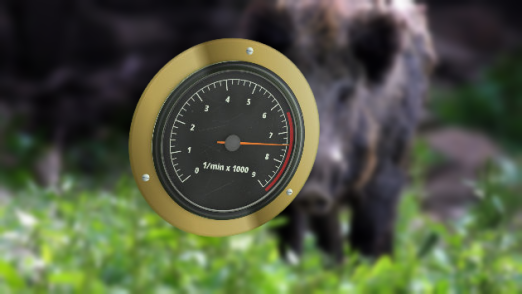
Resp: 7400 rpm
